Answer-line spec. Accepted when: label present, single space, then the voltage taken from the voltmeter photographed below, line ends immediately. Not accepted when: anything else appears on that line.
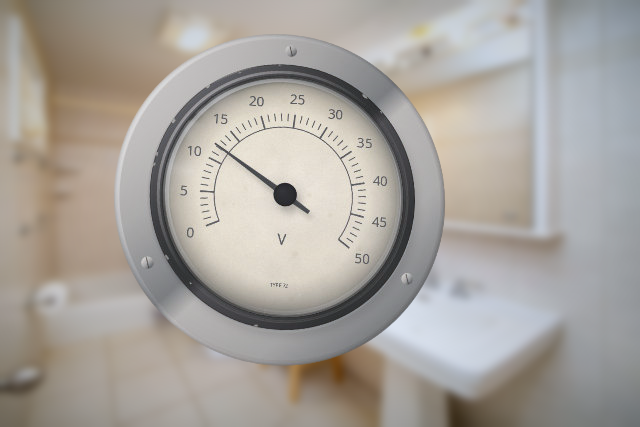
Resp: 12 V
